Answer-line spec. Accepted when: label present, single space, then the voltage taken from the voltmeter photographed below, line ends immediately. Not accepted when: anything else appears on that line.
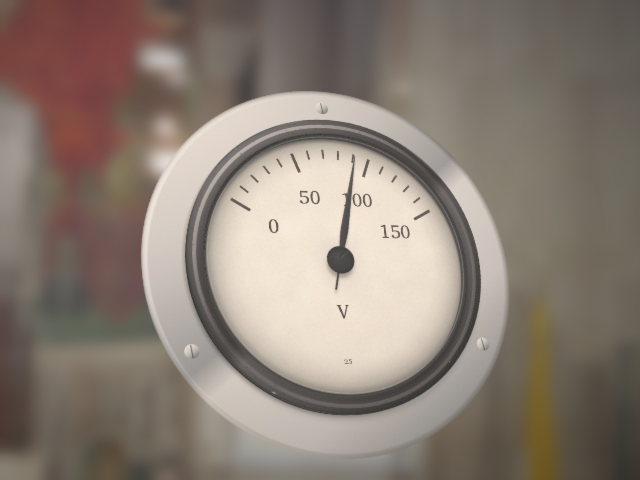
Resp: 90 V
